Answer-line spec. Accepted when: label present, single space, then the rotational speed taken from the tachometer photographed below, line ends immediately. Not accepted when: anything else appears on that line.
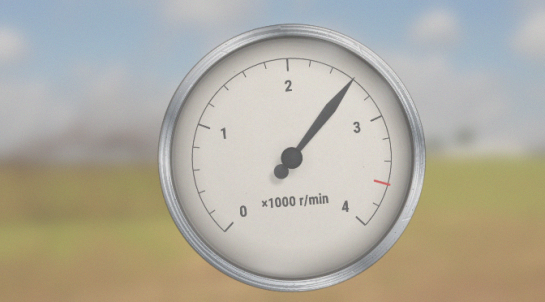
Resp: 2600 rpm
